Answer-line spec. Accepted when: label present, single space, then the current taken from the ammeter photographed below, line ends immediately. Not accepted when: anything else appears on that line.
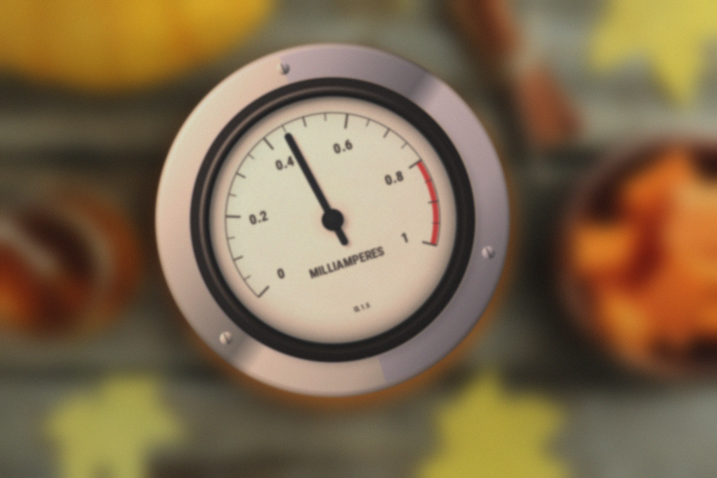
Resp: 0.45 mA
